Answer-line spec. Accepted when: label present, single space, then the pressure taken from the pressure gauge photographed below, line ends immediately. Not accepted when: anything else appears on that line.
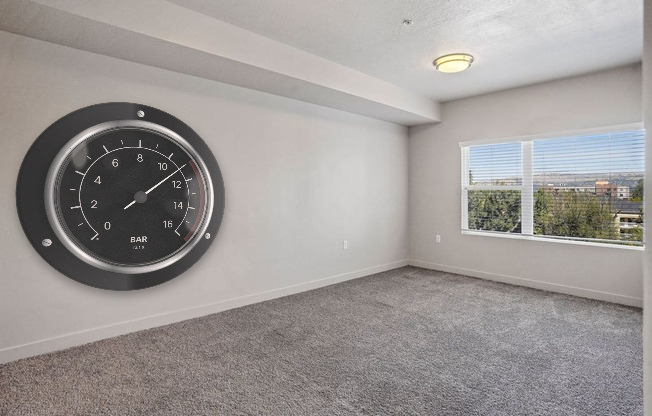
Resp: 11 bar
